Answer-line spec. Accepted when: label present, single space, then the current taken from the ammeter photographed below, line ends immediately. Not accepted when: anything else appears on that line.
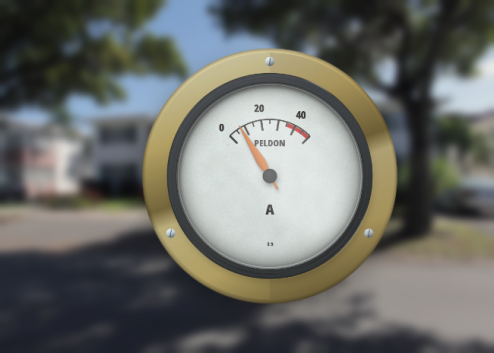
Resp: 7.5 A
